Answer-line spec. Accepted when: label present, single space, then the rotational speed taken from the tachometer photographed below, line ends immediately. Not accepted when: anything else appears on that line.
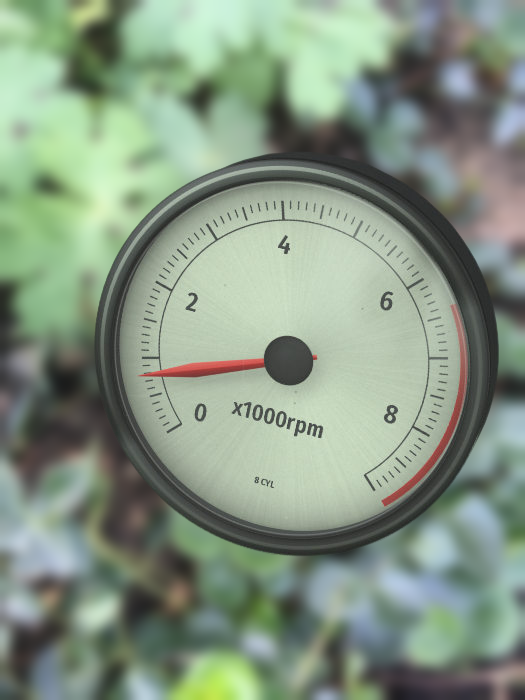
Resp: 800 rpm
